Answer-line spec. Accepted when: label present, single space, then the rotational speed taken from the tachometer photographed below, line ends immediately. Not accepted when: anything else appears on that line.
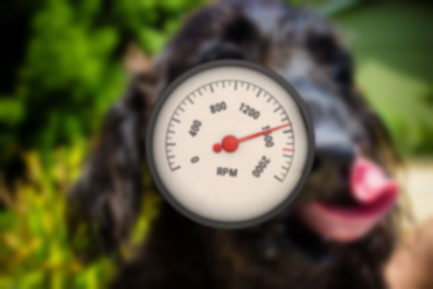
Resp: 1550 rpm
